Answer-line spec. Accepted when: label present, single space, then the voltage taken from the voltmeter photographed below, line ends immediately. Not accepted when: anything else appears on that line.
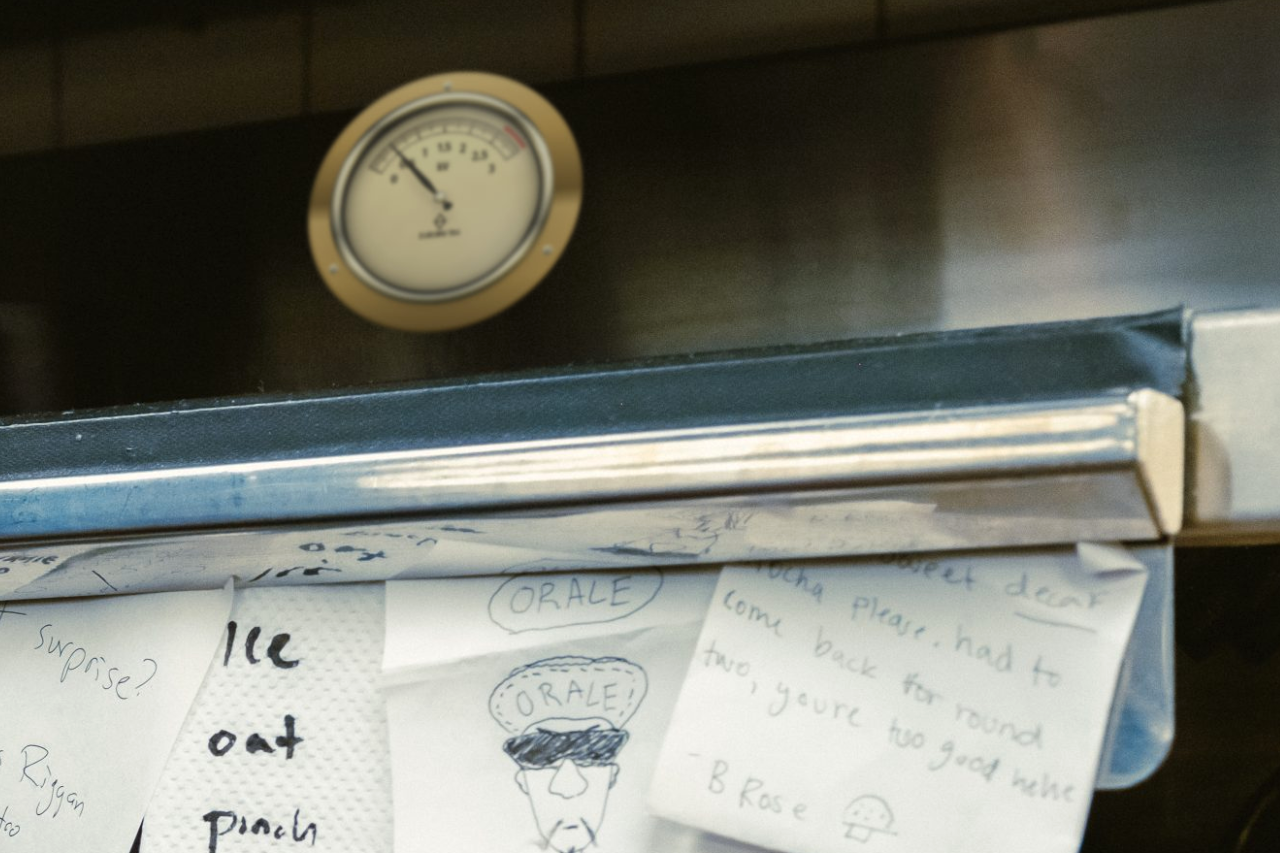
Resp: 0.5 kV
